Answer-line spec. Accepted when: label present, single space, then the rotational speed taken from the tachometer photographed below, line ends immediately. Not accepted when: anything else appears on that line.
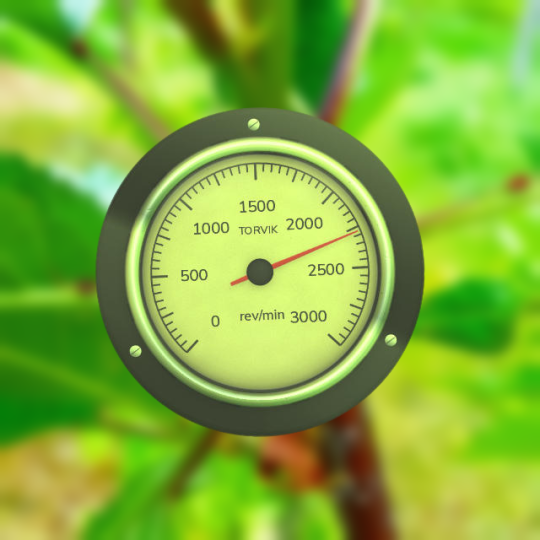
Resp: 2275 rpm
